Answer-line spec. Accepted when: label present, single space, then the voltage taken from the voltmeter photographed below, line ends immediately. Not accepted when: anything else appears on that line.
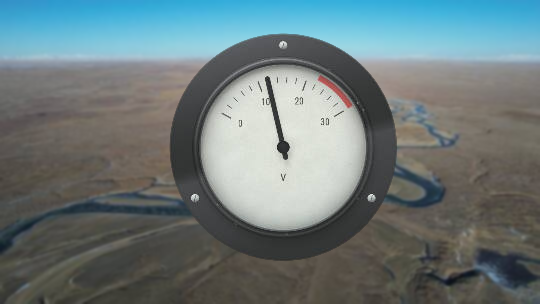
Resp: 12 V
